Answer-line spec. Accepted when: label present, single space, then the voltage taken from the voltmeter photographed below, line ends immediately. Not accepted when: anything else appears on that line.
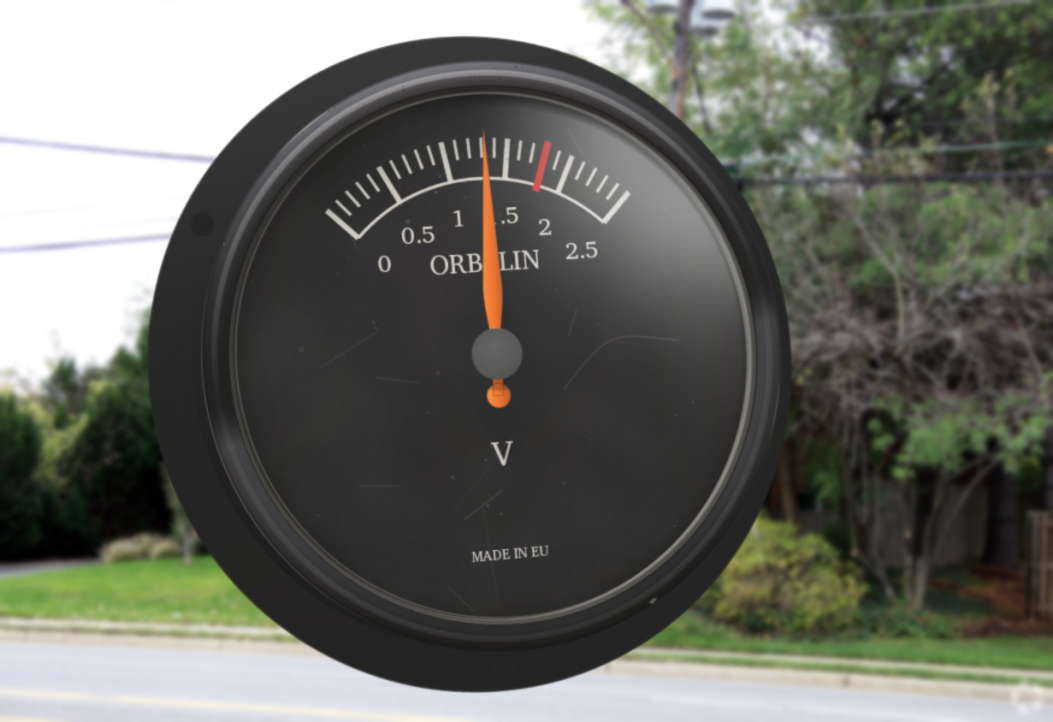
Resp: 1.3 V
